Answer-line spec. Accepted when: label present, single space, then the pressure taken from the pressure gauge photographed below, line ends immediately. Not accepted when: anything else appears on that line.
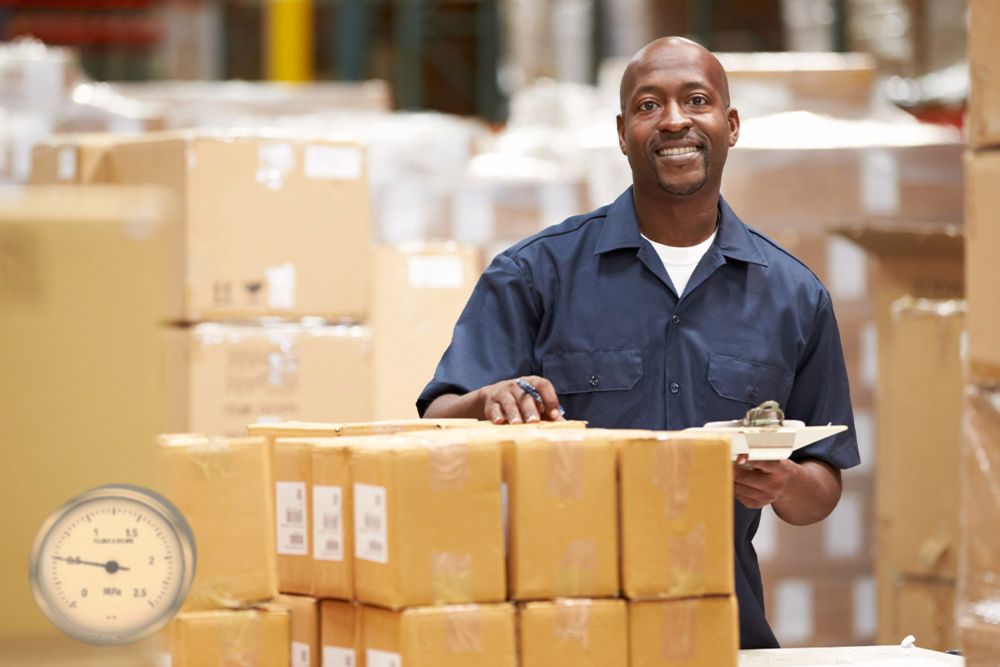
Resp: 0.5 MPa
